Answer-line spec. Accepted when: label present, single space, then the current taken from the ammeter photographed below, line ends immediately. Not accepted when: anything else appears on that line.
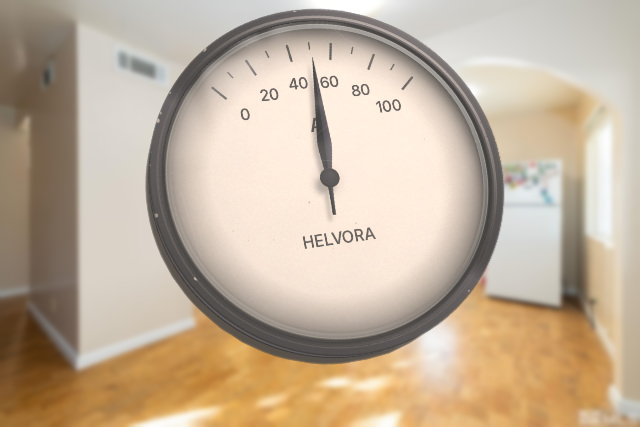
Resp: 50 A
